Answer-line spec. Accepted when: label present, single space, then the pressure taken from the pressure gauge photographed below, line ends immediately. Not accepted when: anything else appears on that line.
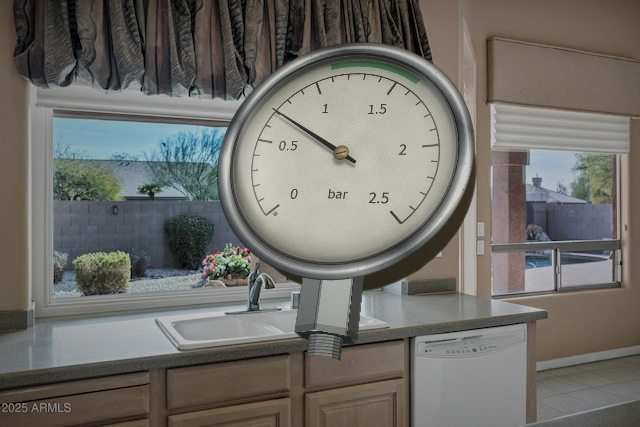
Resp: 0.7 bar
